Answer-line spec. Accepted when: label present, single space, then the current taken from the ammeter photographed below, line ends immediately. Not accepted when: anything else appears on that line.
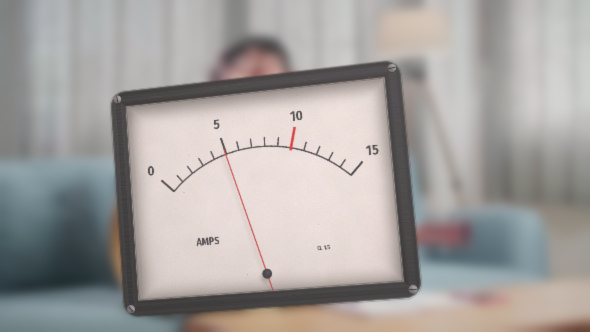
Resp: 5 A
